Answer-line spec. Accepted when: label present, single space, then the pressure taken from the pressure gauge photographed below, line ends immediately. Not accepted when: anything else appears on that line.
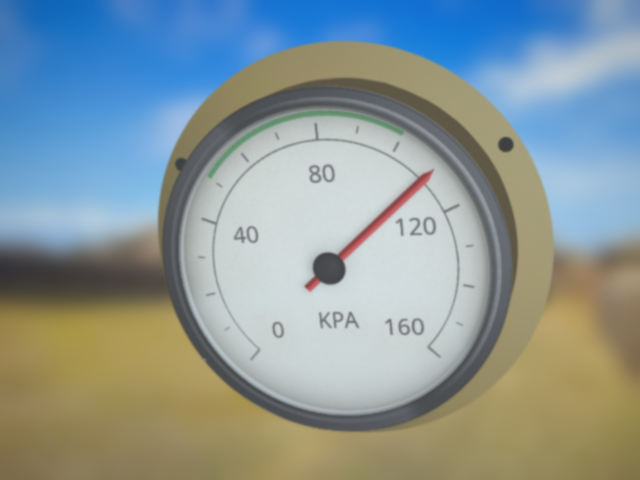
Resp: 110 kPa
